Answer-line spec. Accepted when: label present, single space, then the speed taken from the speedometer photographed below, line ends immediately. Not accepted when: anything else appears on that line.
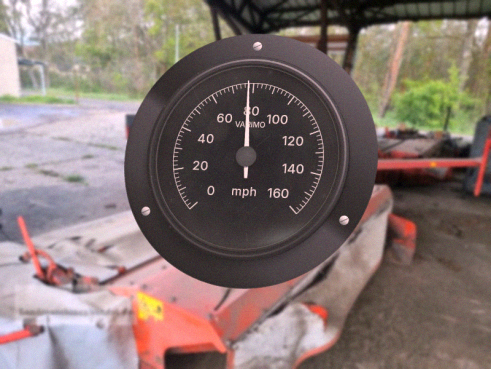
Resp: 78 mph
